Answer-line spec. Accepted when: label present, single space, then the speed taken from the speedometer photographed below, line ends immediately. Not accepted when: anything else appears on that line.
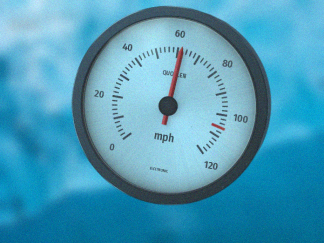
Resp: 62 mph
